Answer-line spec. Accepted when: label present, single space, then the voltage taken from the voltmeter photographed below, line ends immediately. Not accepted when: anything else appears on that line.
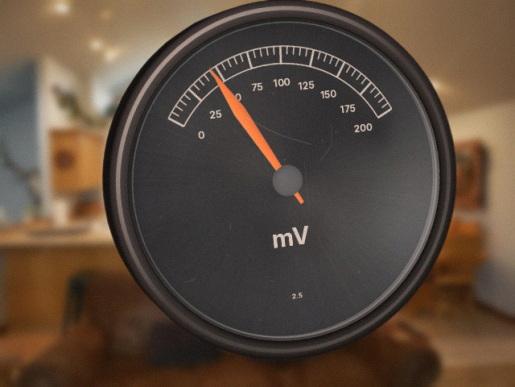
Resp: 45 mV
